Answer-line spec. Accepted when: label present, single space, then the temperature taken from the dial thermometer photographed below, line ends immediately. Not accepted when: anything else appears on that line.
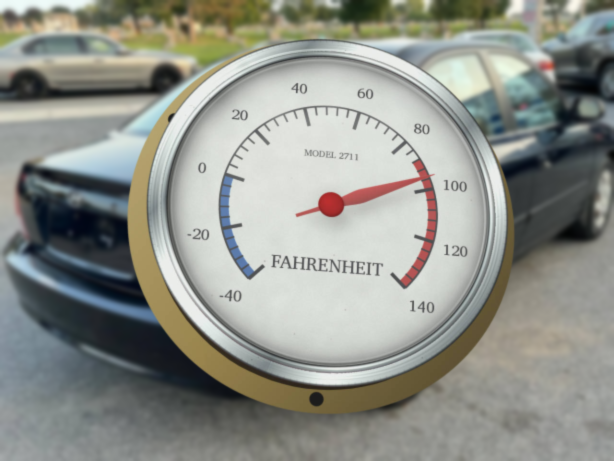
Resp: 96 °F
